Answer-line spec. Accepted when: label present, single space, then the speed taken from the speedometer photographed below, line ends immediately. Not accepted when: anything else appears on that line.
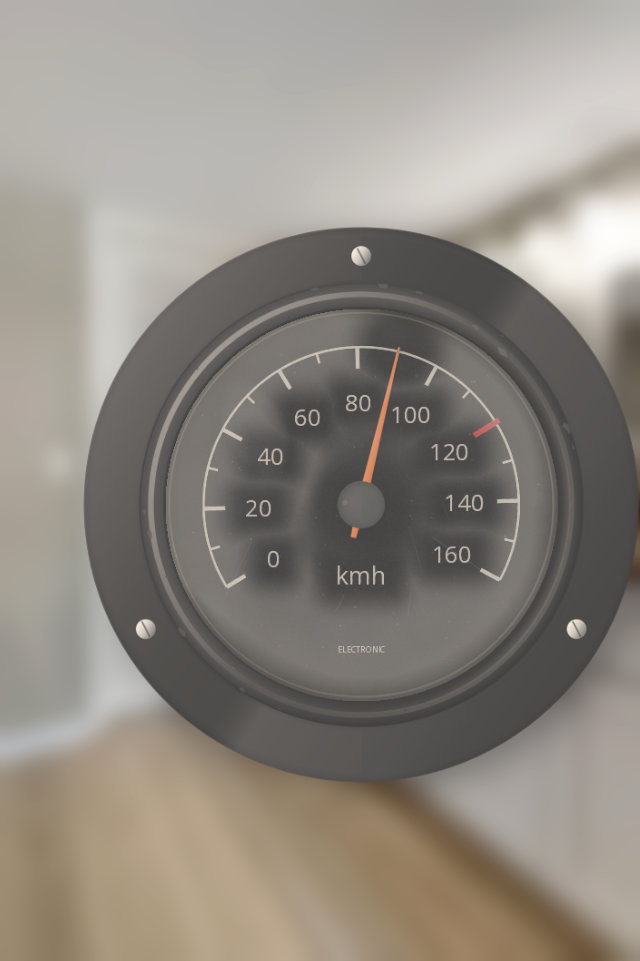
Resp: 90 km/h
